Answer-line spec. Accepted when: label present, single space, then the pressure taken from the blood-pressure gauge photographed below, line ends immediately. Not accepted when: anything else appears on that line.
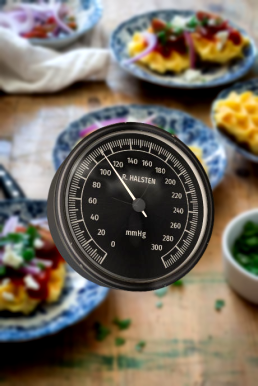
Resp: 110 mmHg
